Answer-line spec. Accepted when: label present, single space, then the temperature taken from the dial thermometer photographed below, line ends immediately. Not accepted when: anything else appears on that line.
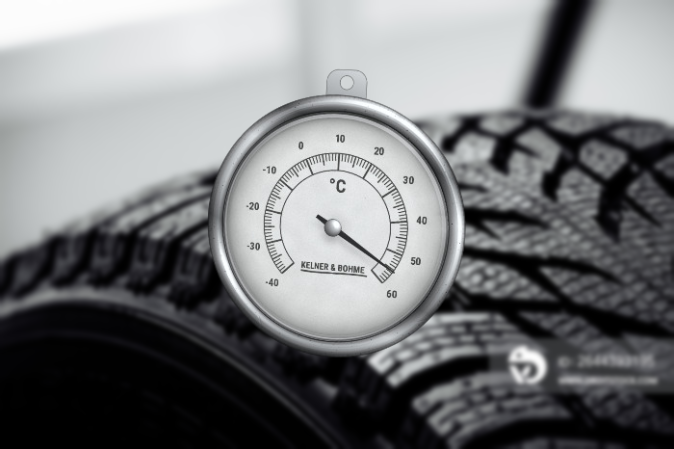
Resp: 55 °C
